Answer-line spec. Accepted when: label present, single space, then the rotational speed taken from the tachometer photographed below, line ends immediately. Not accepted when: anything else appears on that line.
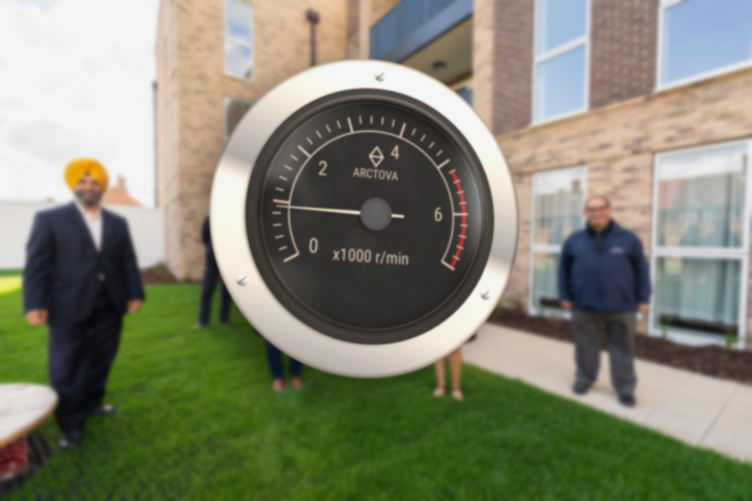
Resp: 900 rpm
